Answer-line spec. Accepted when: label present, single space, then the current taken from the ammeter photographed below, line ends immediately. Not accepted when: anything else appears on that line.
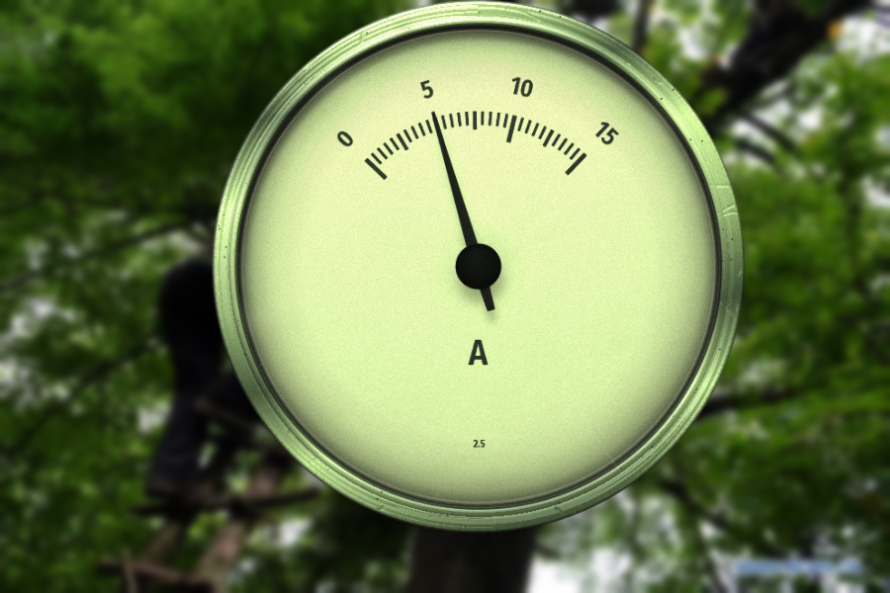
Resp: 5 A
